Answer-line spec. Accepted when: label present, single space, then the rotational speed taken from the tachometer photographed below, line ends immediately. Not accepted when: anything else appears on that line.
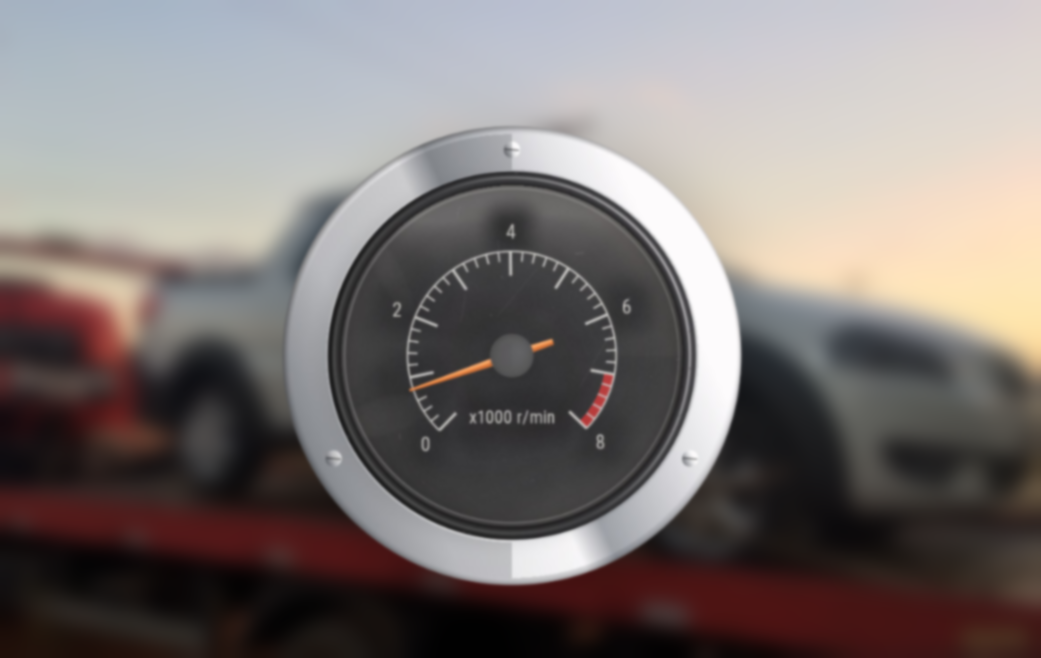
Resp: 800 rpm
